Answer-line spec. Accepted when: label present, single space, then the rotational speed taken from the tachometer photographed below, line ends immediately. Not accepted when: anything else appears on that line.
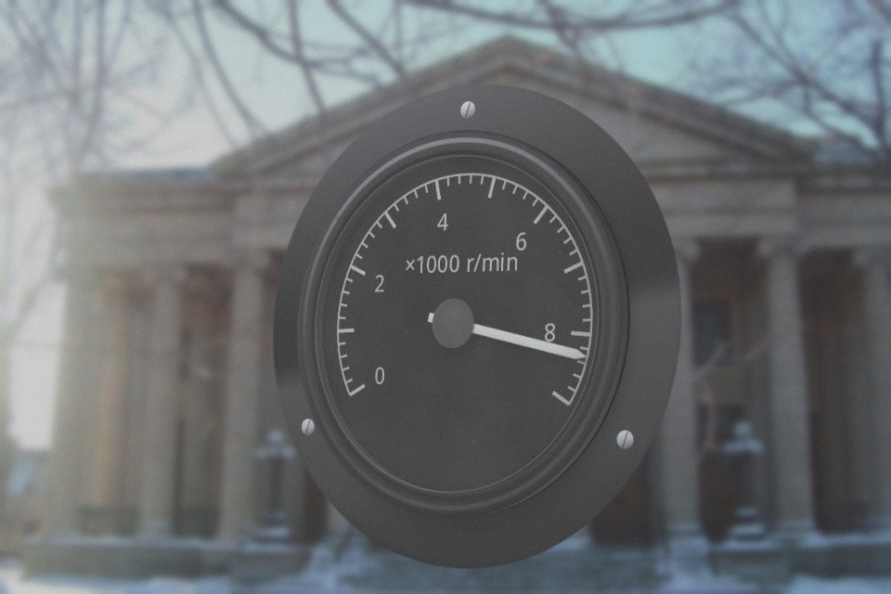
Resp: 8300 rpm
